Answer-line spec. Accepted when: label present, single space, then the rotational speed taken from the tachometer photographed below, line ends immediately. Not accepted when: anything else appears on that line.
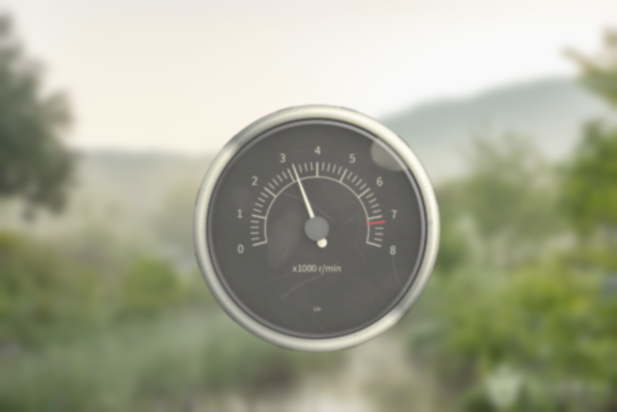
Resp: 3200 rpm
